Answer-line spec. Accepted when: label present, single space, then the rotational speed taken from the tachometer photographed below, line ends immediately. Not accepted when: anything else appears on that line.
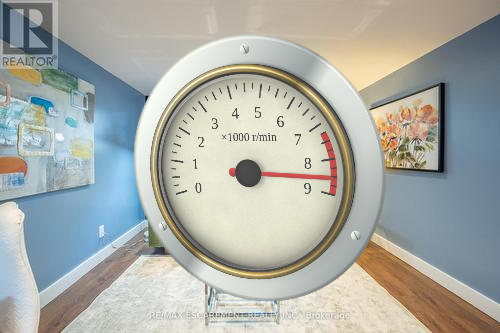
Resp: 8500 rpm
